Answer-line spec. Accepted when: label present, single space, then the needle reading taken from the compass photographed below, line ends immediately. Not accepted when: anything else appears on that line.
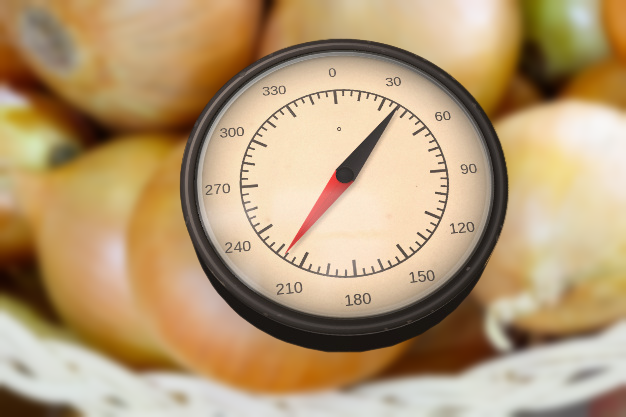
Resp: 220 °
